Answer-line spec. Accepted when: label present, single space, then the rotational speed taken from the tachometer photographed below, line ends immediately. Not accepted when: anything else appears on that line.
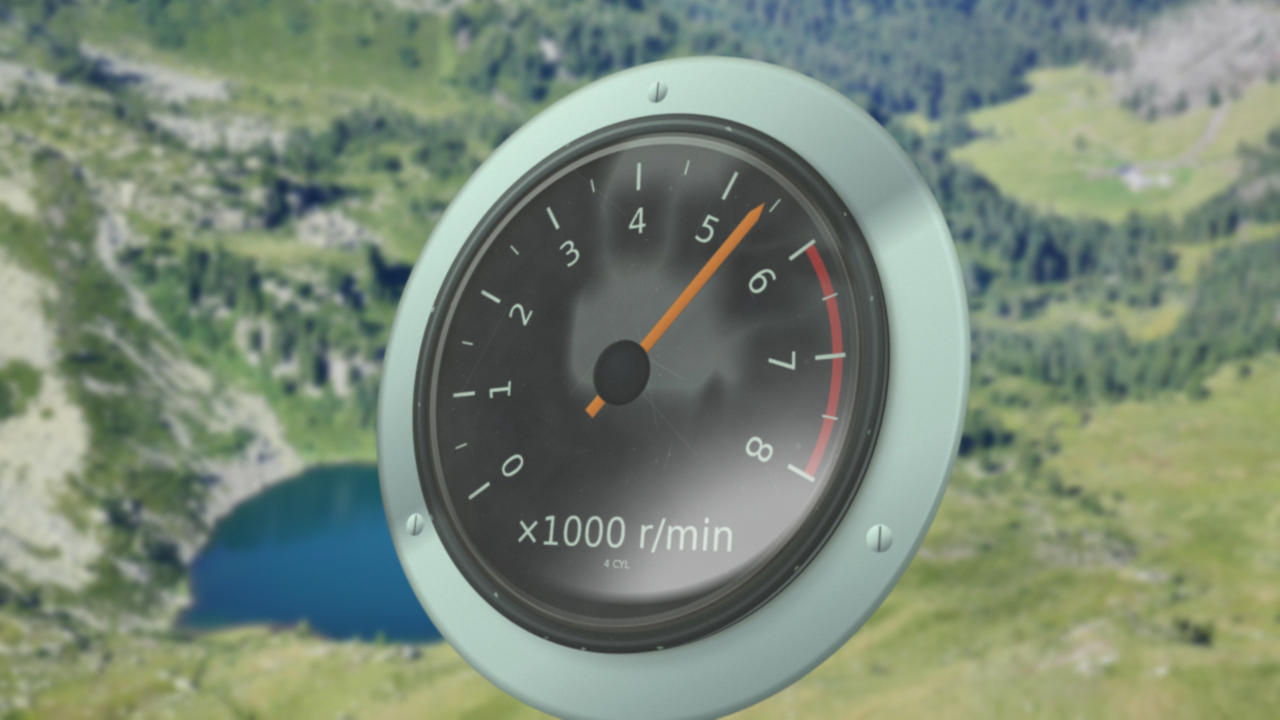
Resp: 5500 rpm
